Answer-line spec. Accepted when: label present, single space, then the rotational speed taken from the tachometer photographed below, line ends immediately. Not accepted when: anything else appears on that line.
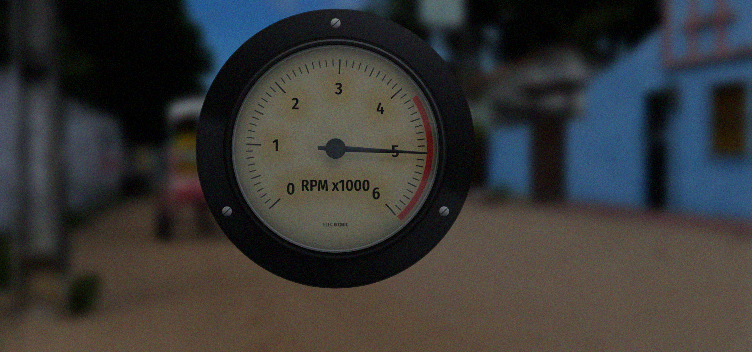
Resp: 5000 rpm
